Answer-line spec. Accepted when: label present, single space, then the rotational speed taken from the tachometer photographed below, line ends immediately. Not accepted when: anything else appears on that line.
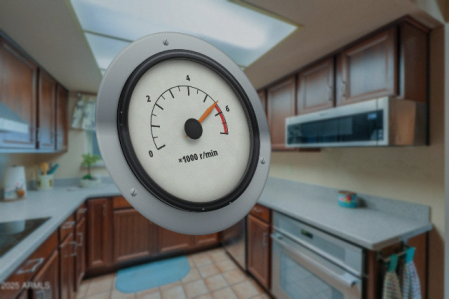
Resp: 5500 rpm
